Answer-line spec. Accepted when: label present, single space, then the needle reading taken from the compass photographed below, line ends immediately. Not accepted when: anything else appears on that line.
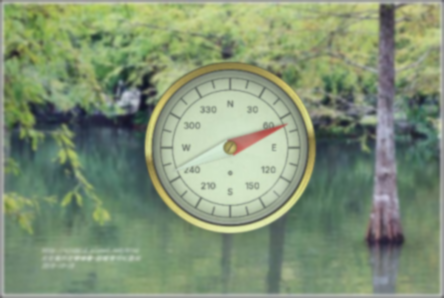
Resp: 67.5 °
